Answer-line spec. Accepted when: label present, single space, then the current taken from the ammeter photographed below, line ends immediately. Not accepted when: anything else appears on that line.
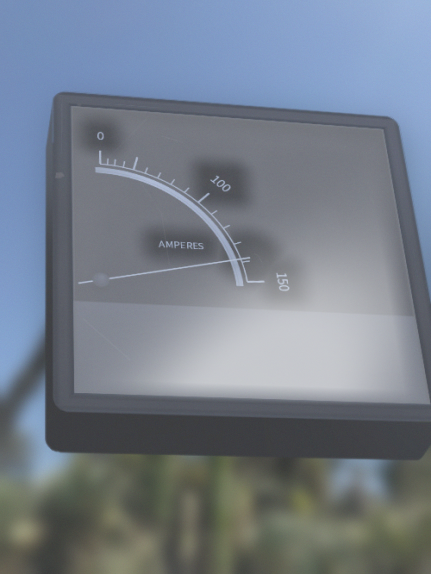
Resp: 140 A
